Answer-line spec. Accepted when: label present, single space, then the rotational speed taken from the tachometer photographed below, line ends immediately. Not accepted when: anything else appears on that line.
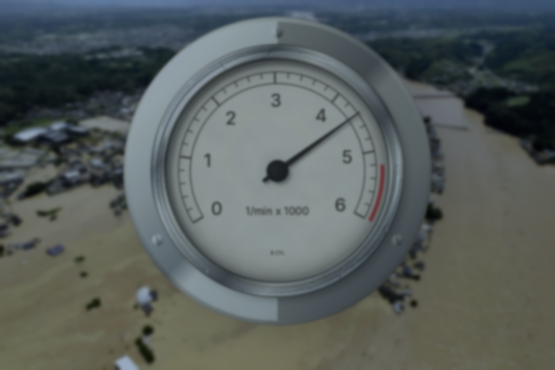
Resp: 4400 rpm
